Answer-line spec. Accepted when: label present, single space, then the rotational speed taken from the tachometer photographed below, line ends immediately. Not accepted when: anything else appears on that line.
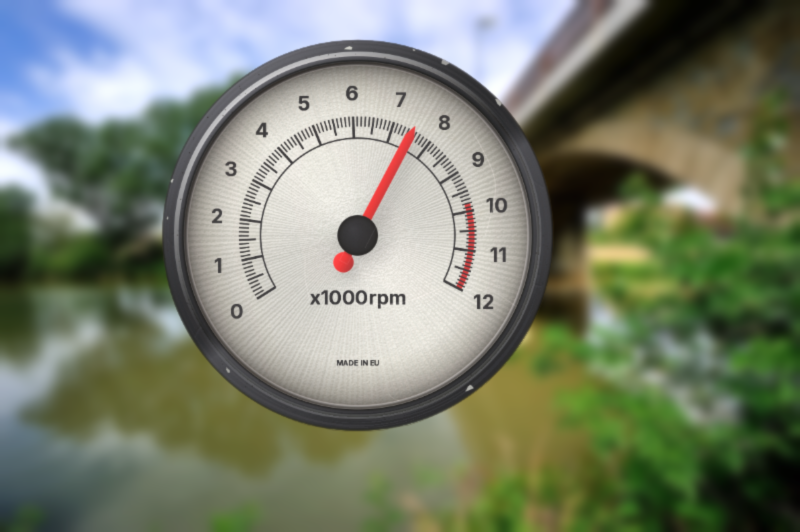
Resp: 7500 rpm
